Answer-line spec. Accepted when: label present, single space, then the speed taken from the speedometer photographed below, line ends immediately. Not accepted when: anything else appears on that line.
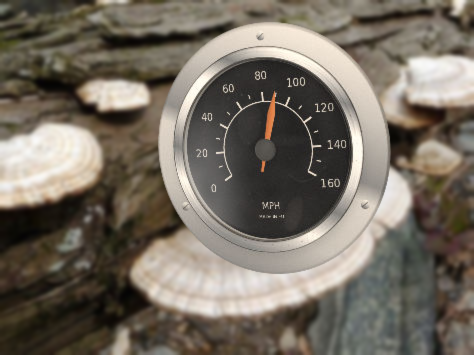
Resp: 90 mph
